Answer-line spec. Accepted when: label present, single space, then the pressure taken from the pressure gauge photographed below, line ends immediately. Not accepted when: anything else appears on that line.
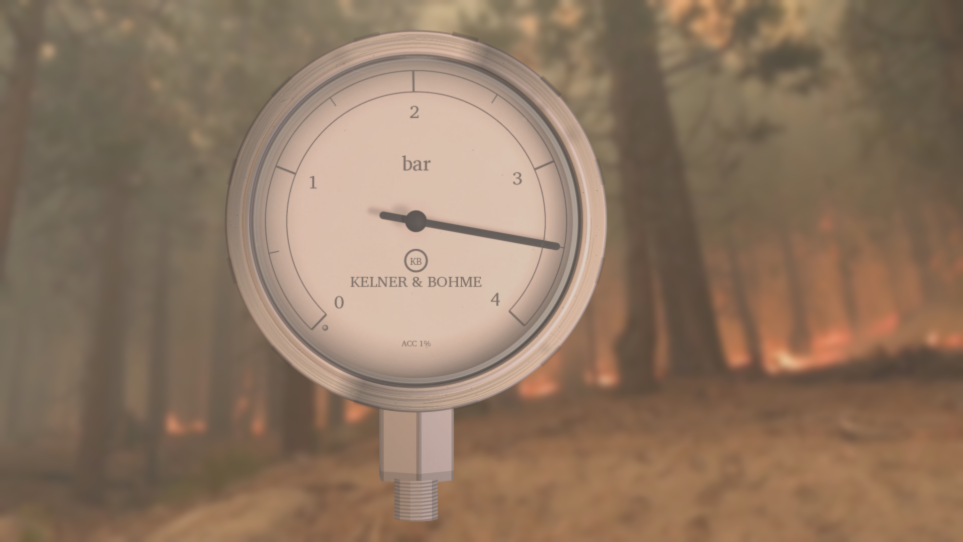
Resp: 3.5 bar
